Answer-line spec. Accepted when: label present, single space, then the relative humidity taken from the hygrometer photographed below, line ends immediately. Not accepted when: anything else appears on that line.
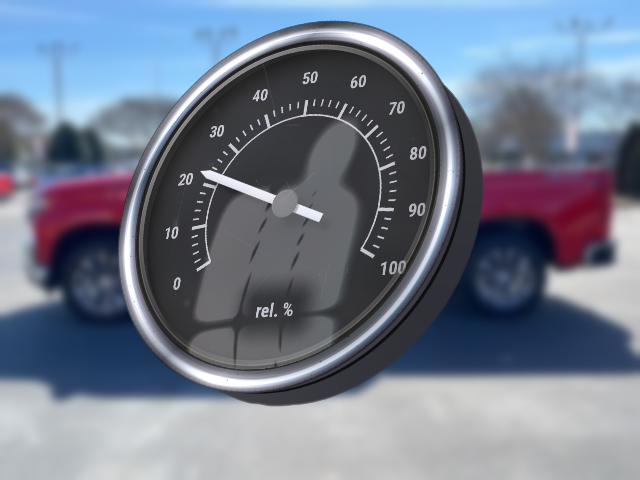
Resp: 22 %
